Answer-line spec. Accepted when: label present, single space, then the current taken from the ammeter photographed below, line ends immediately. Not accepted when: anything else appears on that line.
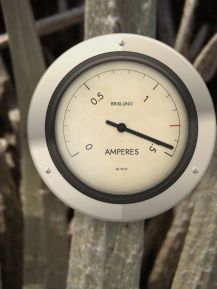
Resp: 1.45 A
